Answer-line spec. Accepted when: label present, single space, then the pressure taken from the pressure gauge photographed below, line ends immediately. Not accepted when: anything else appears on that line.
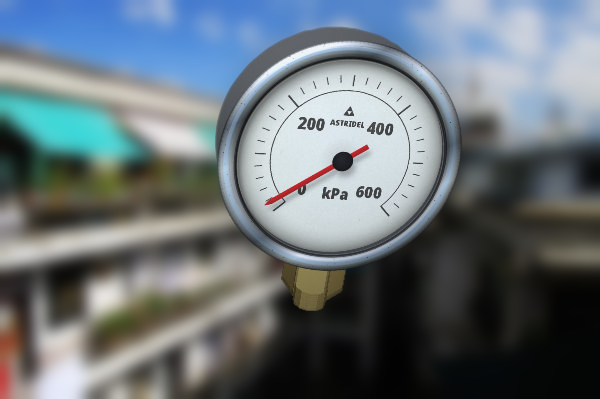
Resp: 20 kPa
